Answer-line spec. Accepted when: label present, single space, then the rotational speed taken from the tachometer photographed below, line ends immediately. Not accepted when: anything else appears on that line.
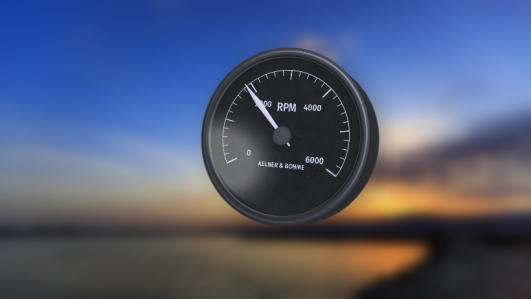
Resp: 1900 rpm
